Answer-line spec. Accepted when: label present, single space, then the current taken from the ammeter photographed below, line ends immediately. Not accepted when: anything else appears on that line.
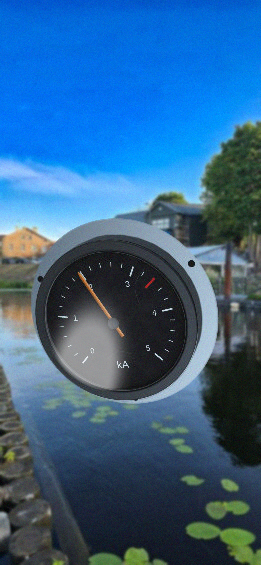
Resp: 2 kA
